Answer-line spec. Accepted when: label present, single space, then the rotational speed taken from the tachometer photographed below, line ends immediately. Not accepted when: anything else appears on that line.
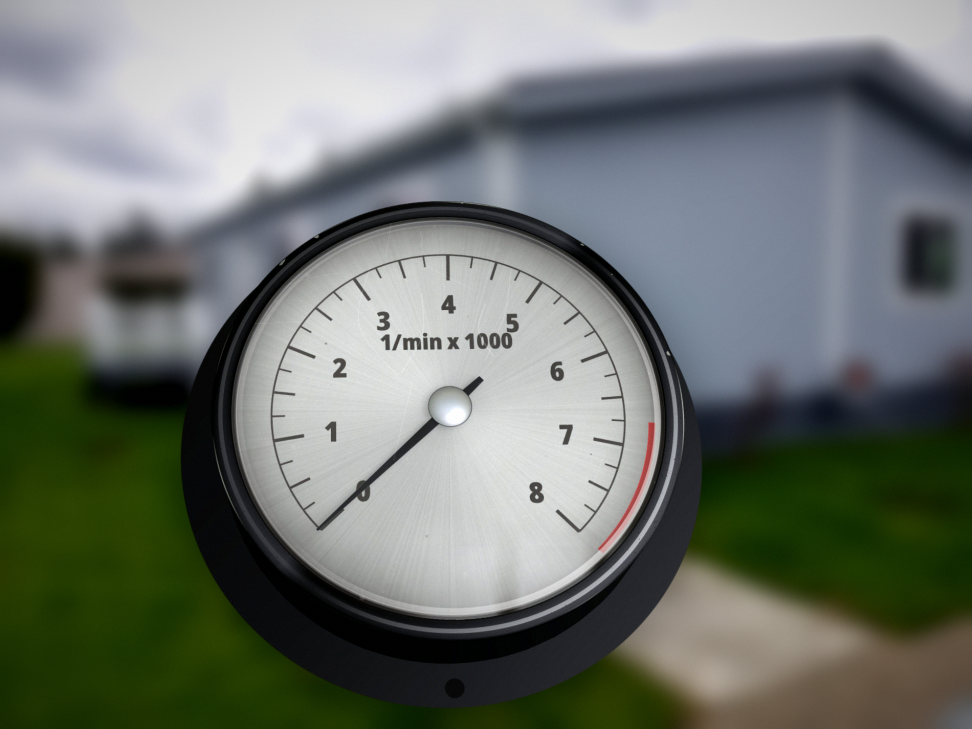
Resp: 0 rpm
